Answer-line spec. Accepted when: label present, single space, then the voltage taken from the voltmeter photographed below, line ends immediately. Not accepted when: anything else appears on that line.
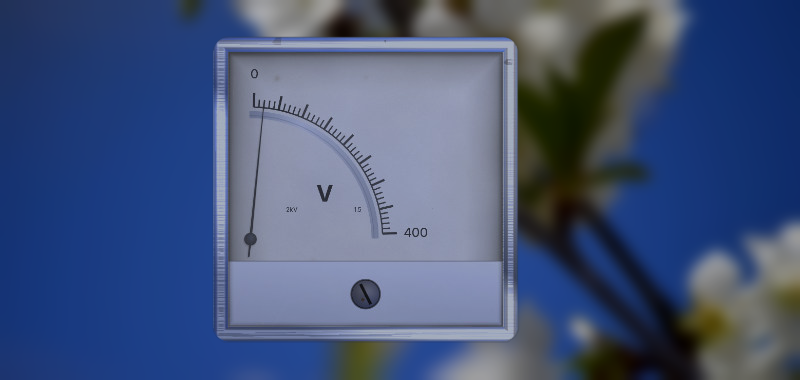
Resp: 20 V
